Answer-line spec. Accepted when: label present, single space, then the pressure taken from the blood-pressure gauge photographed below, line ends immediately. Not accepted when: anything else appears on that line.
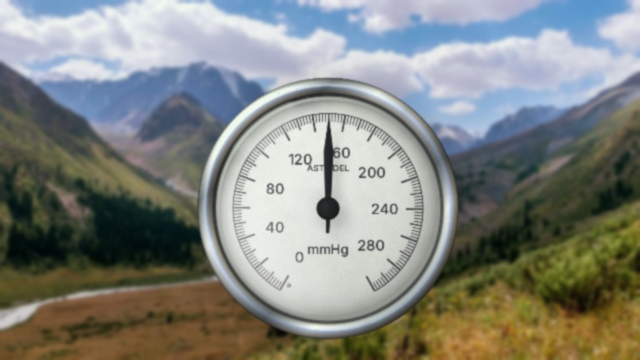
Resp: 150 mmHg
